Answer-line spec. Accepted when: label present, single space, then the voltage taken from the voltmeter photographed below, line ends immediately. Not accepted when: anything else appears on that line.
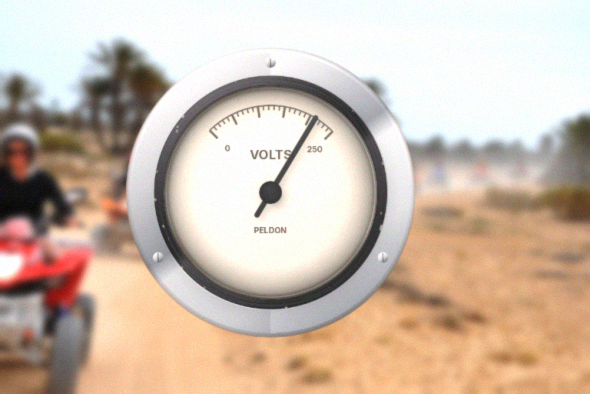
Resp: 210 V
